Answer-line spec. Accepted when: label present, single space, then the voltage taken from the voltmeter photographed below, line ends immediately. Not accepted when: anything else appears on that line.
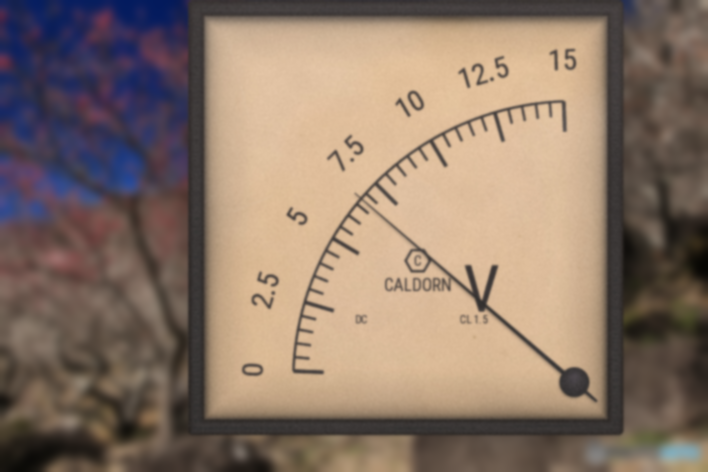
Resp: 6.75 V
